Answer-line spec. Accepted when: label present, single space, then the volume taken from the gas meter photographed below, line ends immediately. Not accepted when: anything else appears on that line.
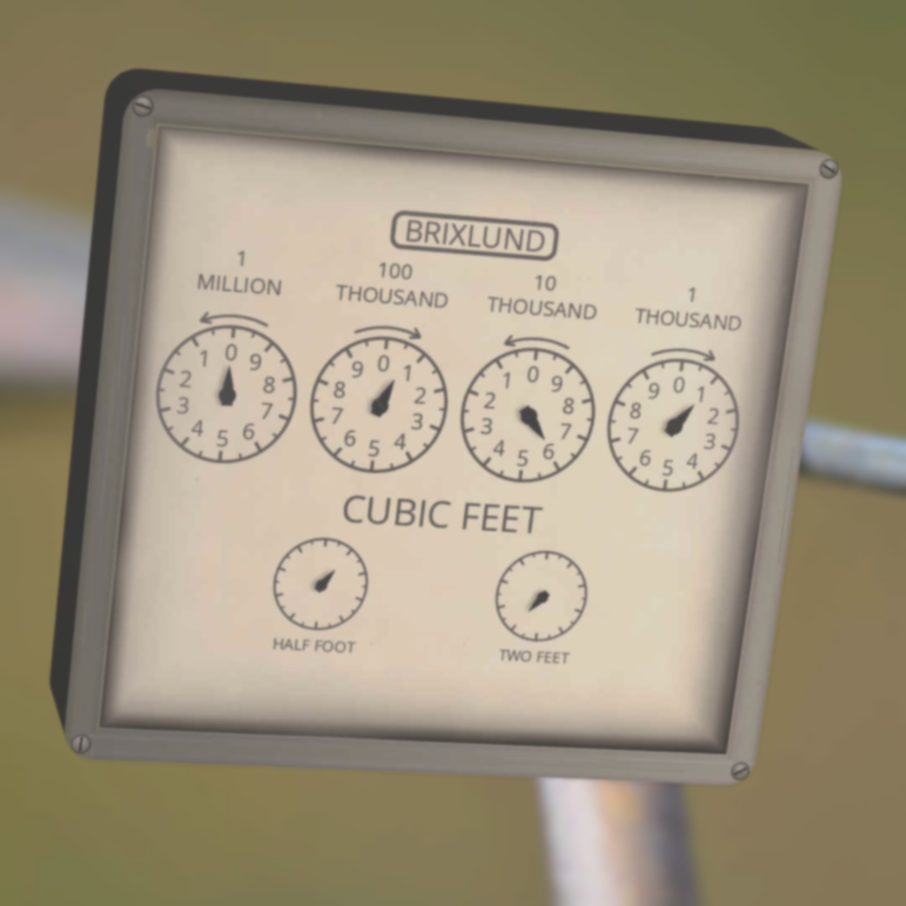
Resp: 6100 ft³
